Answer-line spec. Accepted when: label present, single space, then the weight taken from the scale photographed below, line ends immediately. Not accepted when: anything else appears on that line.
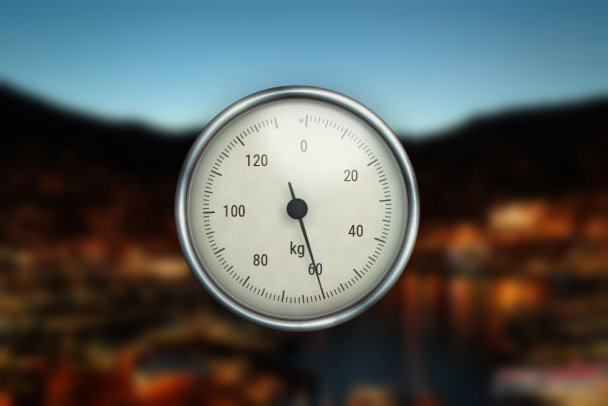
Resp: 60 kg
